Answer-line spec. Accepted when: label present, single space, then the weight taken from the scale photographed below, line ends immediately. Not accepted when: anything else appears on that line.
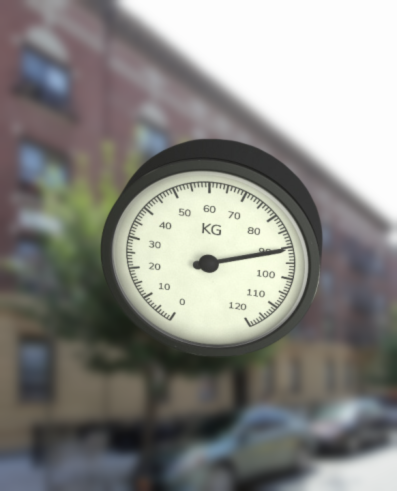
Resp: 90 kg
